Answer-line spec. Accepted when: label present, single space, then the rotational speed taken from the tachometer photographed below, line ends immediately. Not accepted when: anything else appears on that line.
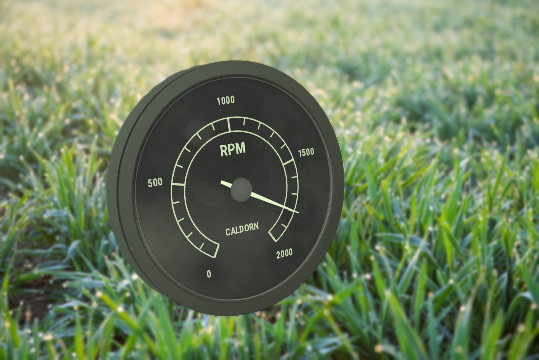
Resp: 1800 rpm
